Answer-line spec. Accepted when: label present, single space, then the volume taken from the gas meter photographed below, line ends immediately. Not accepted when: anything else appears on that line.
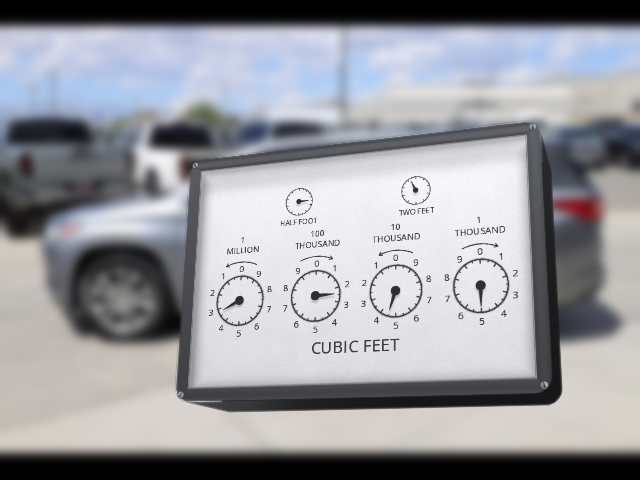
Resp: 324500 ft³
